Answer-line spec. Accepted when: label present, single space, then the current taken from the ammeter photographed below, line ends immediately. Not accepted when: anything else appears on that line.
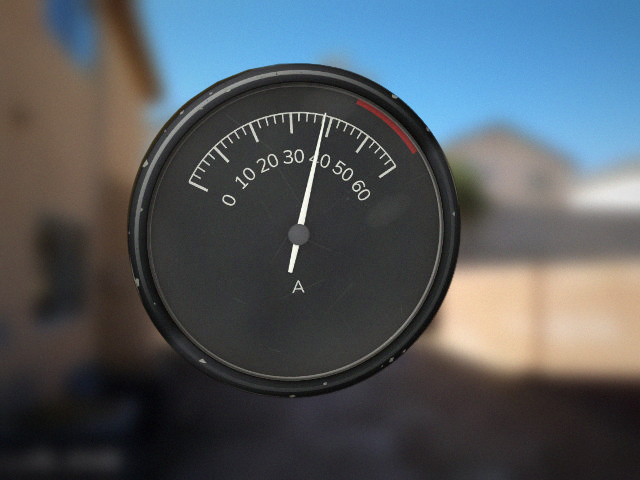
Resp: 38 A
